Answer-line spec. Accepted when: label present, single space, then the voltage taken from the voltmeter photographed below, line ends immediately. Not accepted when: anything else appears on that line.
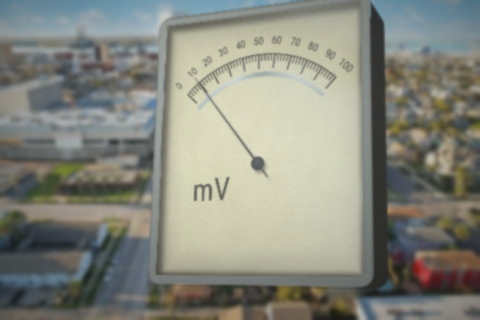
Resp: 10 mV
